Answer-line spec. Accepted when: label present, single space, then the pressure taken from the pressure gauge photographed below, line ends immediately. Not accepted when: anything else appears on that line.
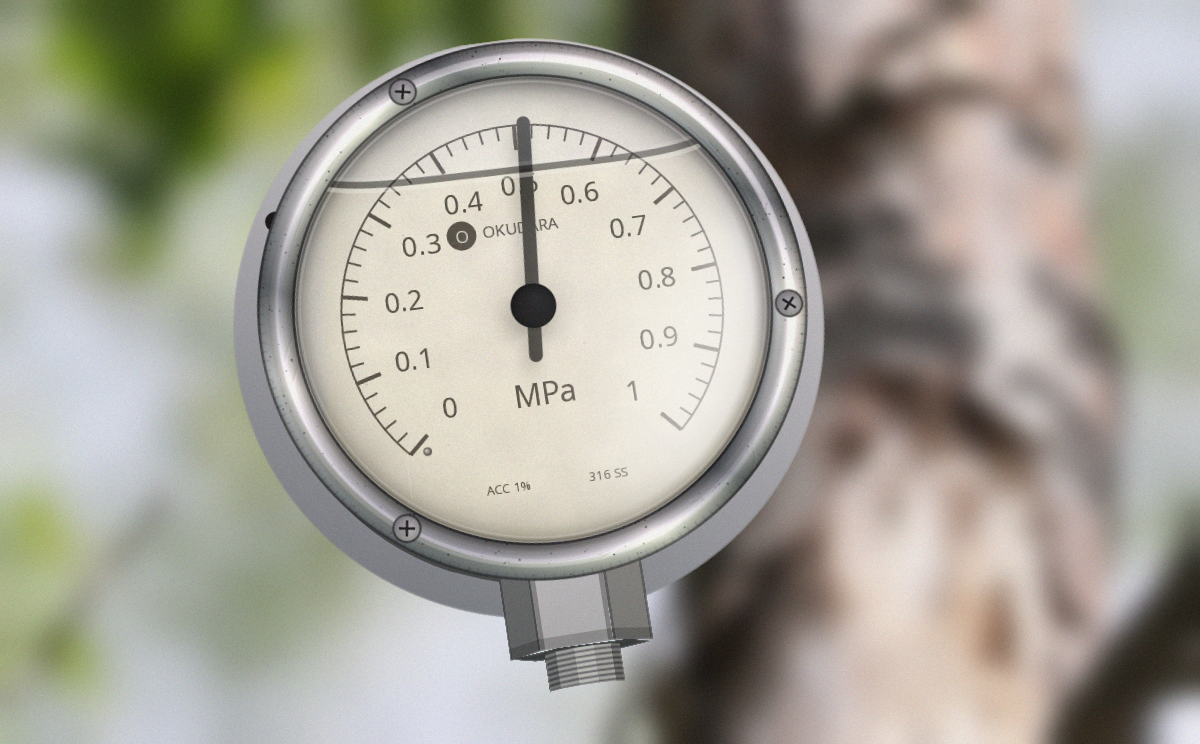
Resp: 0.51 MPa
